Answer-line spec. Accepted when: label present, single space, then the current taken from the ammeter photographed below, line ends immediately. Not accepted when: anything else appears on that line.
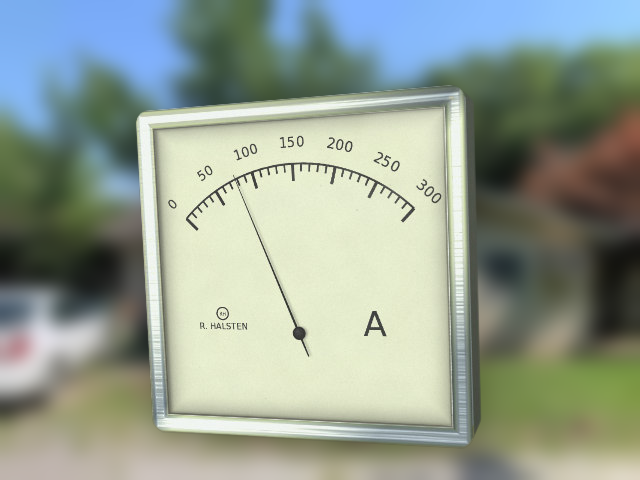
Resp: 80 A
